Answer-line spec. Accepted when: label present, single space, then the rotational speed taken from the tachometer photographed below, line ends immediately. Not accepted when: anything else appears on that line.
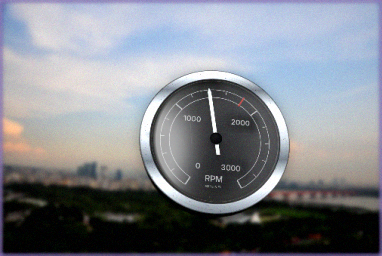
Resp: 1400 rpm
